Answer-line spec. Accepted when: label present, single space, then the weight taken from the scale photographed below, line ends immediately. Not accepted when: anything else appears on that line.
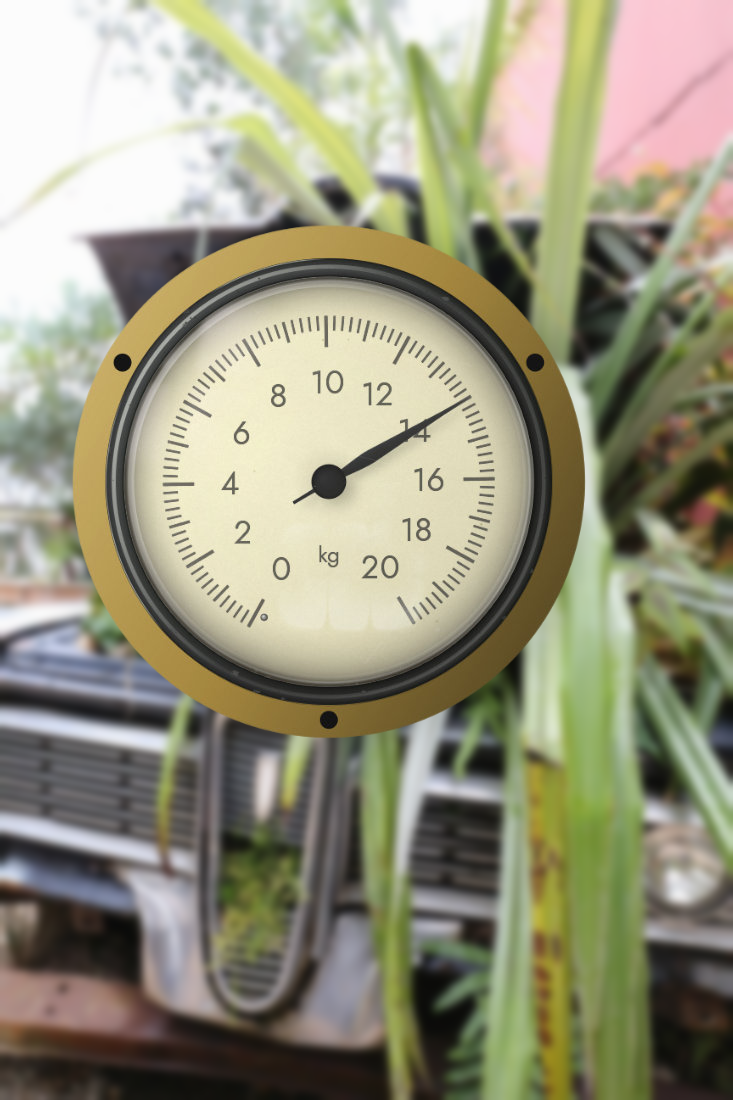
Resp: 14 kg
